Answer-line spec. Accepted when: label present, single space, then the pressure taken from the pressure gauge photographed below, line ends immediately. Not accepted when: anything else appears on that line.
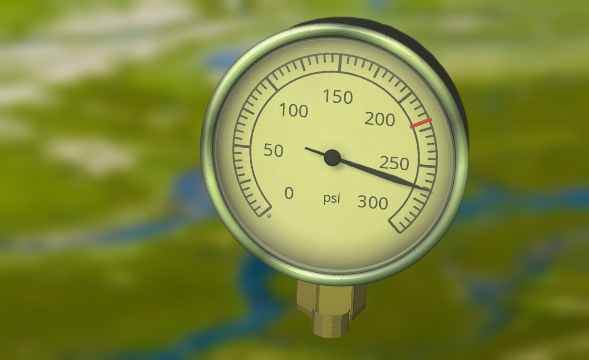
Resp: 265 psi
